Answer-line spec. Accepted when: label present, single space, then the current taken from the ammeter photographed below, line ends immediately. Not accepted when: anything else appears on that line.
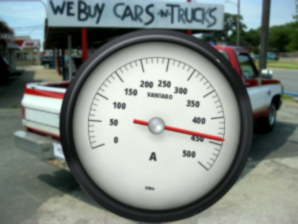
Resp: 440 A
